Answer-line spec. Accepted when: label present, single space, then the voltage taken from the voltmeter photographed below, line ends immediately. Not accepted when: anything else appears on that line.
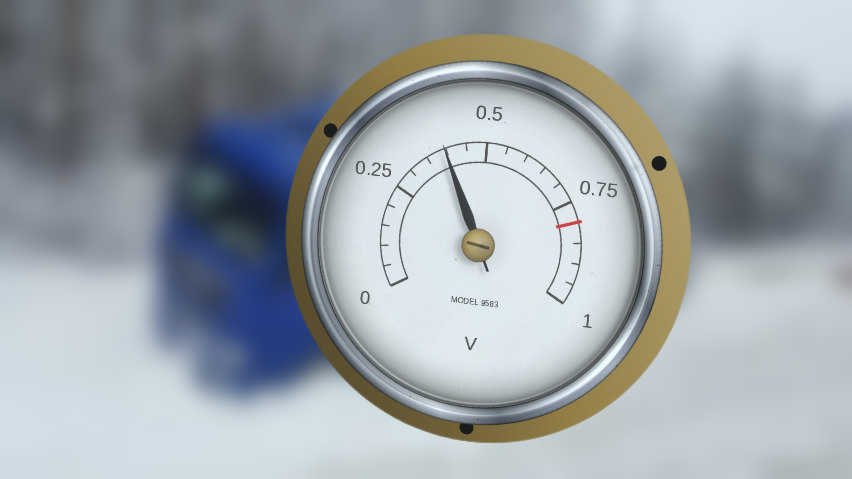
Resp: 0.4 V
